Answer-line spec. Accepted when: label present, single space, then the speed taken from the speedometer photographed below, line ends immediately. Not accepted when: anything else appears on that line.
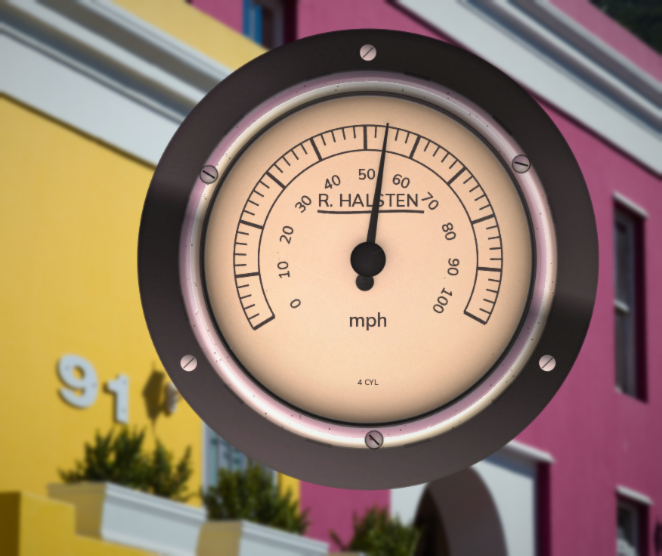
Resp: 54 mph
